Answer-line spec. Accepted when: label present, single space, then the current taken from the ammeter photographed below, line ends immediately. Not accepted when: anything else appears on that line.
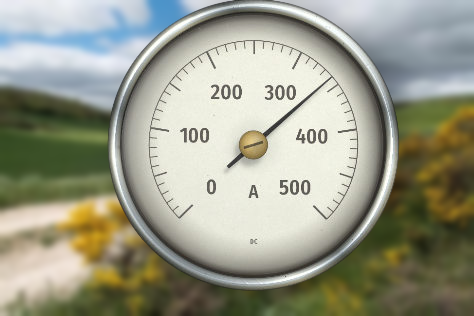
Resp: 340 A
